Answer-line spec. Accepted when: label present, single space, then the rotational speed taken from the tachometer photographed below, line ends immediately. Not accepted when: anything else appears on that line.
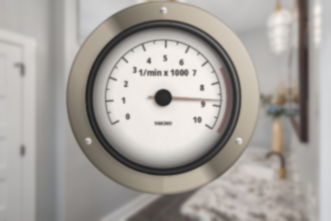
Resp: 8750 rpm
